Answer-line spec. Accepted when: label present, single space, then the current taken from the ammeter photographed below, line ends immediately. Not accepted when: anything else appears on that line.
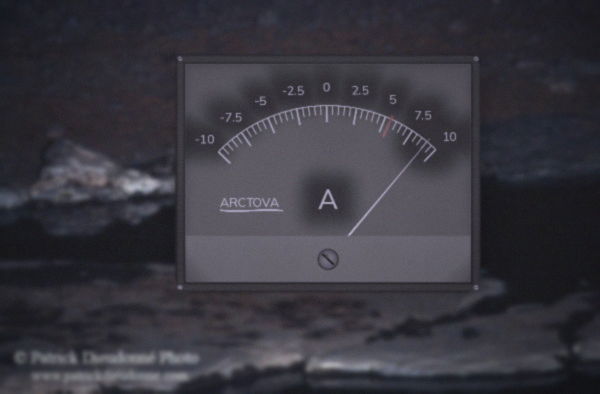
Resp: 9 A
